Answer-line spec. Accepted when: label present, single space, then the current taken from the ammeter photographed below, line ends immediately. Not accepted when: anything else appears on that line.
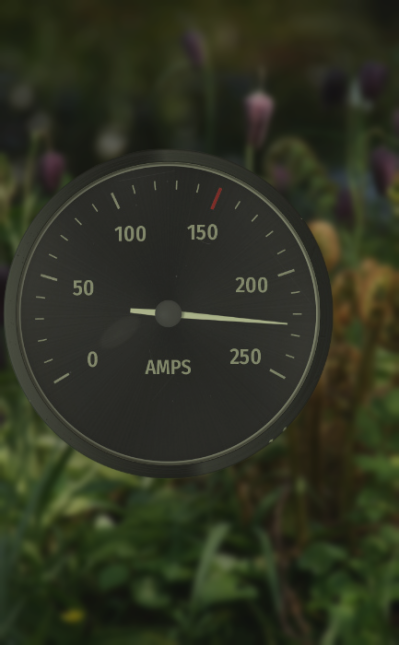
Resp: 225 A
